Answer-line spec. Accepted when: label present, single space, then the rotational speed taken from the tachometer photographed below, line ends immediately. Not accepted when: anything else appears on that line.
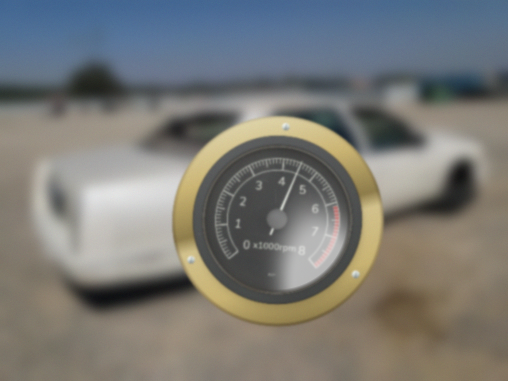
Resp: 4500 rpm
